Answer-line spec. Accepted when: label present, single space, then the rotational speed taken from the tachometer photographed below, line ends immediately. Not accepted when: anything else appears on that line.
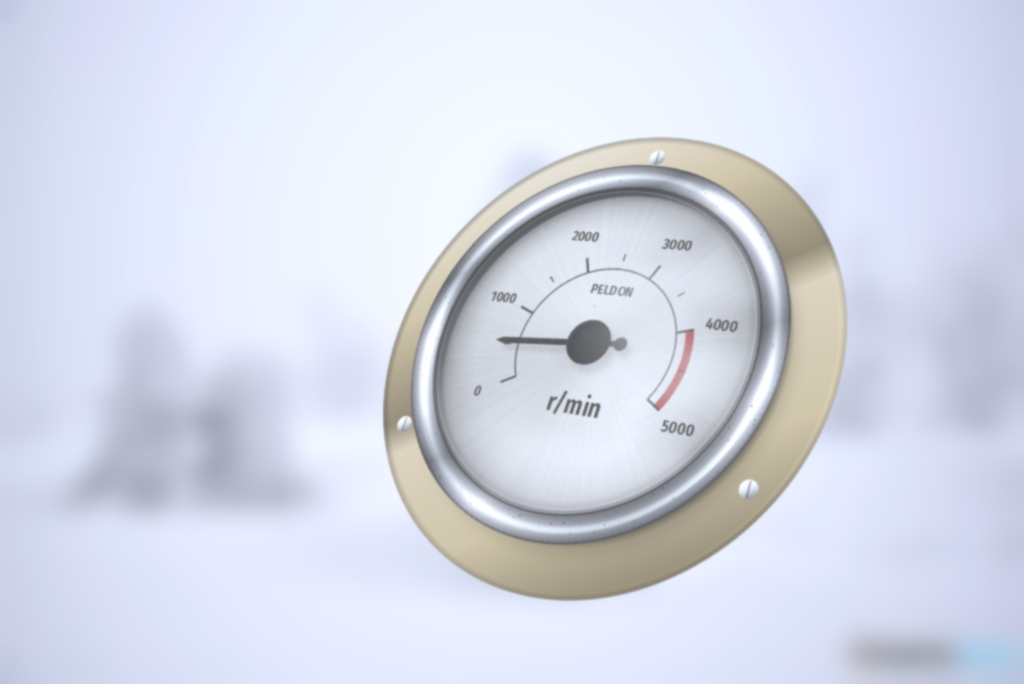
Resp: 500 rpm
